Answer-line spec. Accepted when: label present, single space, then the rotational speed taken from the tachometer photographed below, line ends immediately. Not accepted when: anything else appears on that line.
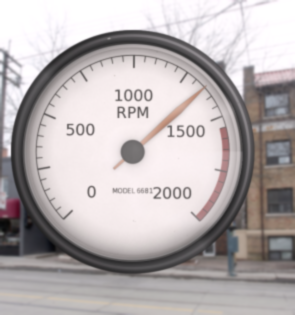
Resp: 1350 rpm
